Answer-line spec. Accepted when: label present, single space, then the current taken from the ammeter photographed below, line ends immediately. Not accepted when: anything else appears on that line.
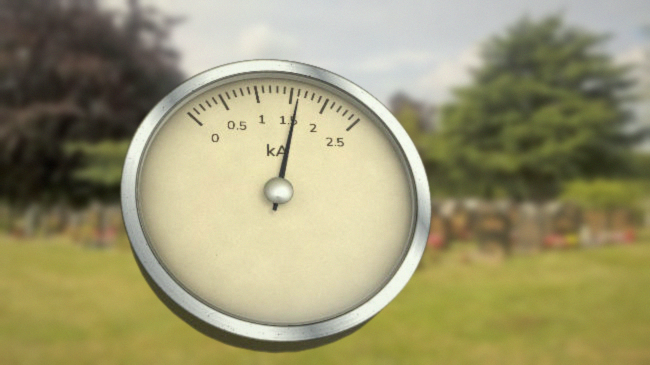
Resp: 1.6 kA
